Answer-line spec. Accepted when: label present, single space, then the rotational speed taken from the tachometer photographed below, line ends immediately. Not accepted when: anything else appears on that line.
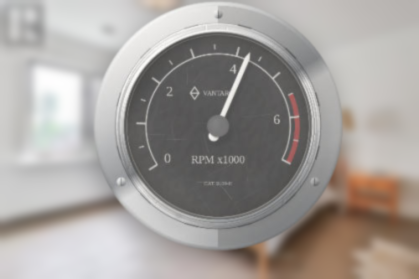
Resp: 4250 rpm
